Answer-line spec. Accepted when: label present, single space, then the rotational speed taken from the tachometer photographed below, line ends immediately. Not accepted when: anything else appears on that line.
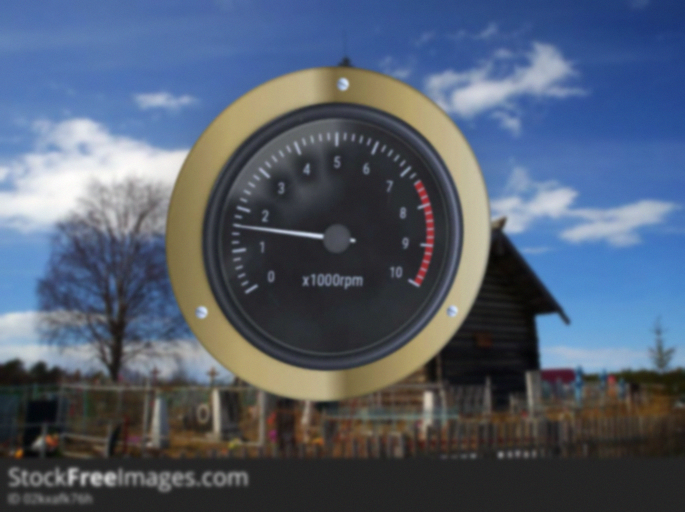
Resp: 1600 rpm
